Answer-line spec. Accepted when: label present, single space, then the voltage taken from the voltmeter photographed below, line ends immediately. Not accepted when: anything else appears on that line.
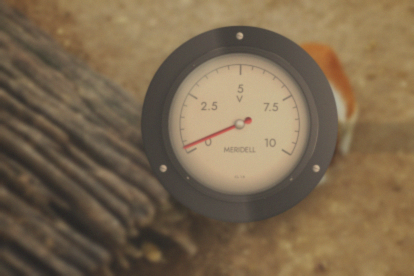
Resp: 0.25 V
